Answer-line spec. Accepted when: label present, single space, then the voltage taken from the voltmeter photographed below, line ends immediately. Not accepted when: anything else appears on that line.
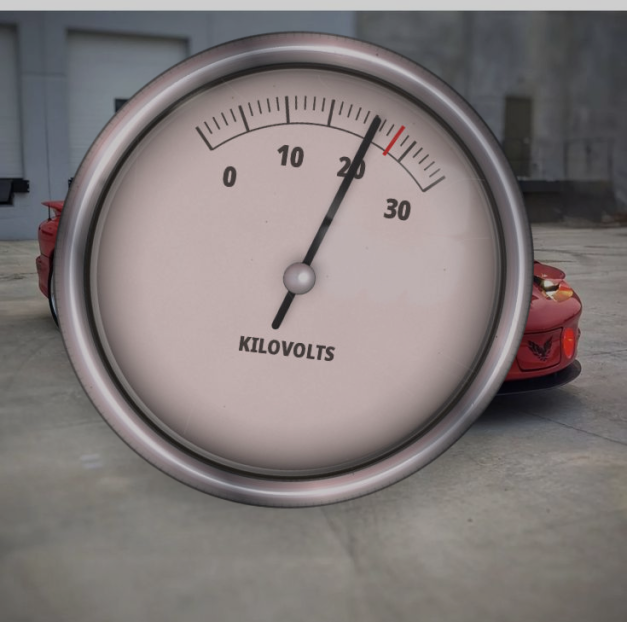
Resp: 20 kV
